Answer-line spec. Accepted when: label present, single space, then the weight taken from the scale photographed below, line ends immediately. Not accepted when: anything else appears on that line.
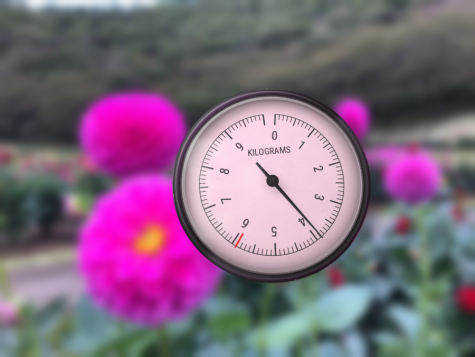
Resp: 3.9 kg
